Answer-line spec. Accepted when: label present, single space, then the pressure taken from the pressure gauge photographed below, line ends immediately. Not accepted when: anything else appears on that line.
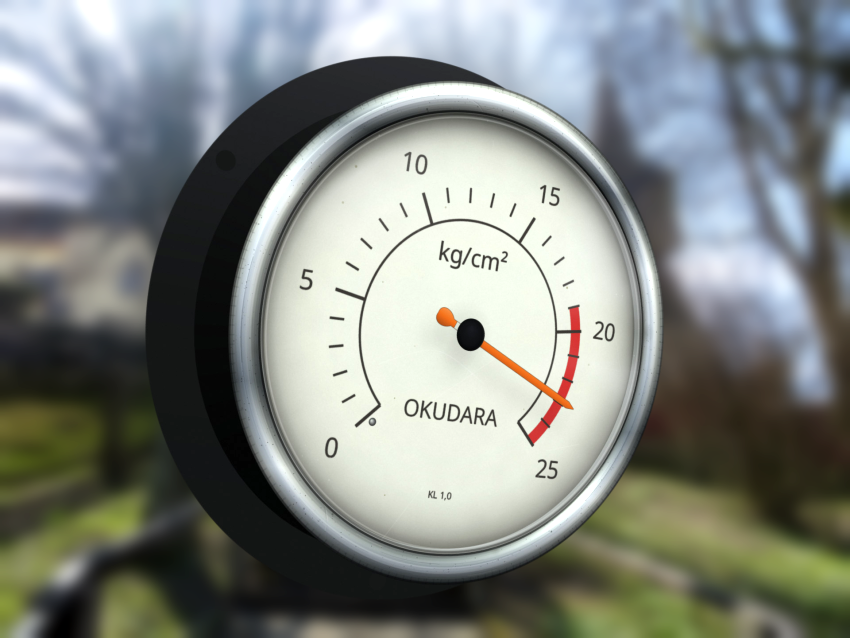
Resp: 23 kg/cm²
